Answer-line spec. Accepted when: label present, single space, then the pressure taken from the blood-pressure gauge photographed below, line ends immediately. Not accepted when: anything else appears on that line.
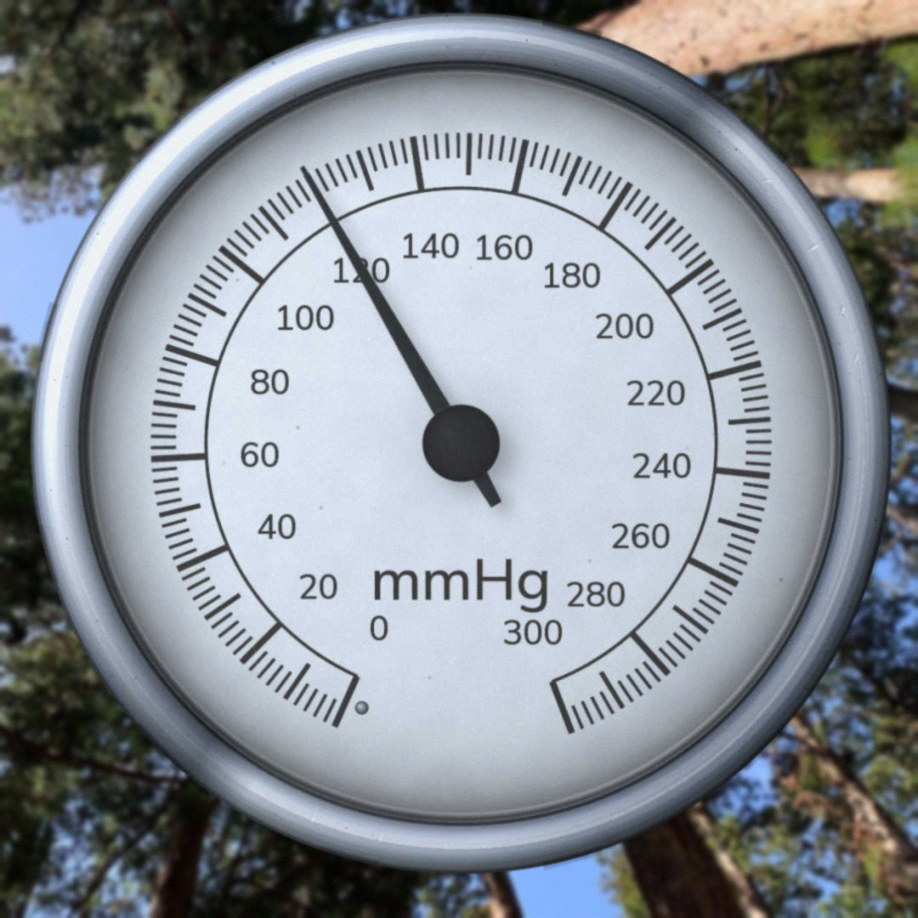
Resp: 120 mmHg
